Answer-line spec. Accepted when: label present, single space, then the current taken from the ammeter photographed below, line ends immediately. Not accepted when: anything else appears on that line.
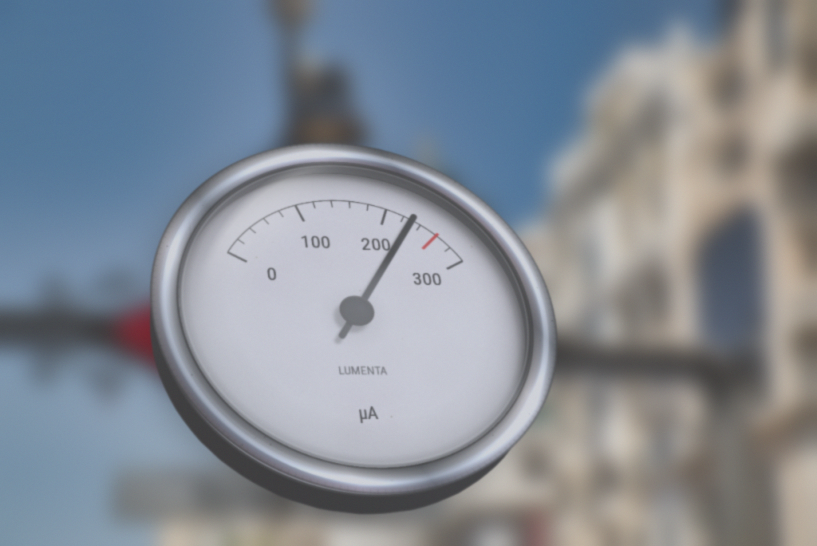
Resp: 230 µA
